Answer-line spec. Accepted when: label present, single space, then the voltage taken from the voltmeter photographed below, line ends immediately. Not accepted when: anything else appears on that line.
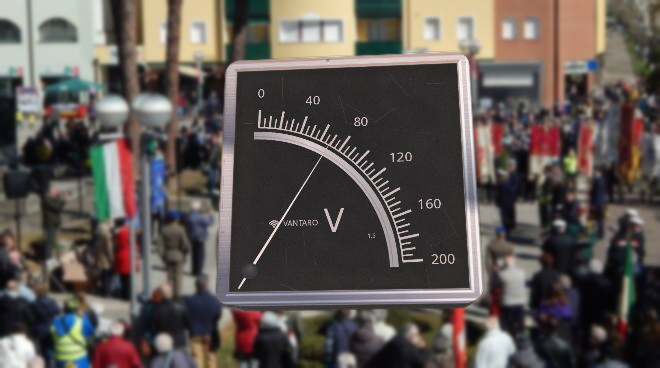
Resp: 70 V
